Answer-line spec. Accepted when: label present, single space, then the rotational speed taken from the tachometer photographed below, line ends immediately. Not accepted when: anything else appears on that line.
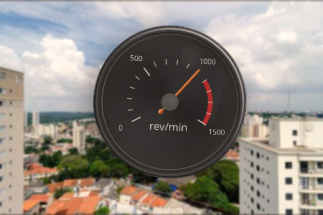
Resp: 1000 rpm
